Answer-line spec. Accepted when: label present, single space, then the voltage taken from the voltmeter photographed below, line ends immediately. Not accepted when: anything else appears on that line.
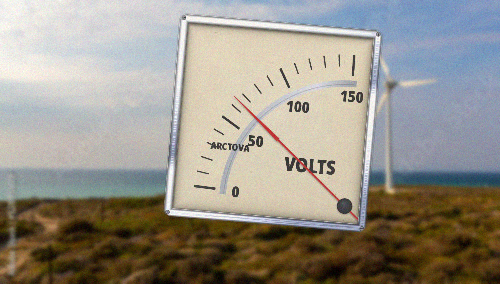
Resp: 65 V
